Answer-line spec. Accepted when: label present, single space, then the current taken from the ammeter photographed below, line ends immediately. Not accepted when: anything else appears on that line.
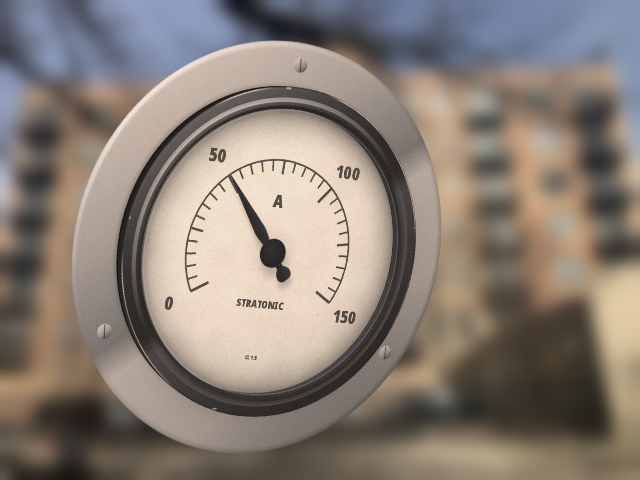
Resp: 50 A
